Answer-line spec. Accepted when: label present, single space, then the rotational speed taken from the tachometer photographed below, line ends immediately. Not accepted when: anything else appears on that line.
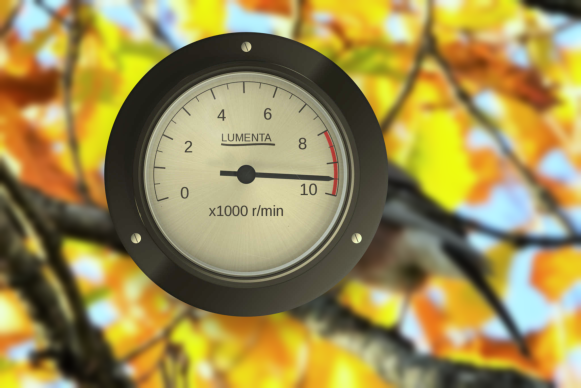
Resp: 9500 rpm
